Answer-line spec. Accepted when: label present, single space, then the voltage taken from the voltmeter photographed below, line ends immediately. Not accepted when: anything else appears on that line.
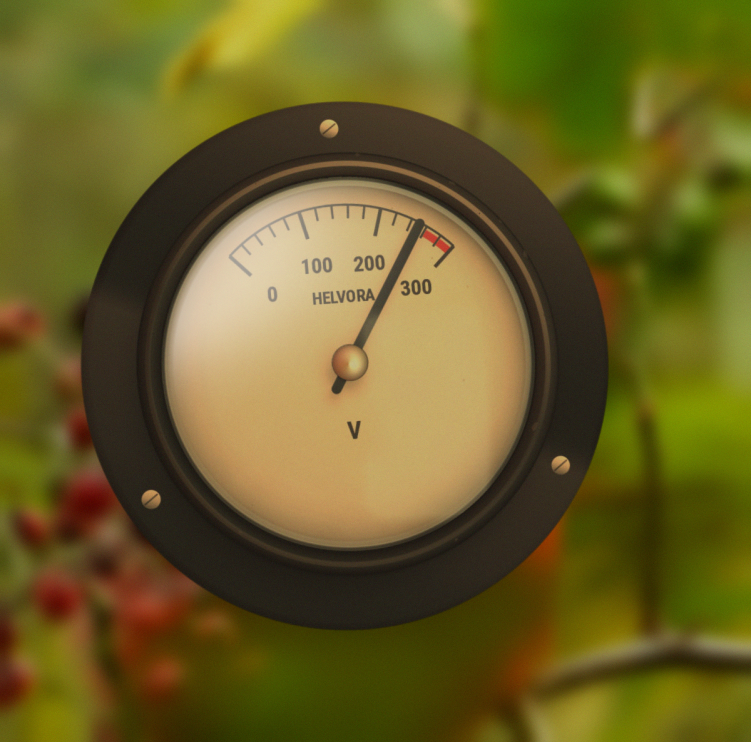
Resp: 250 V
